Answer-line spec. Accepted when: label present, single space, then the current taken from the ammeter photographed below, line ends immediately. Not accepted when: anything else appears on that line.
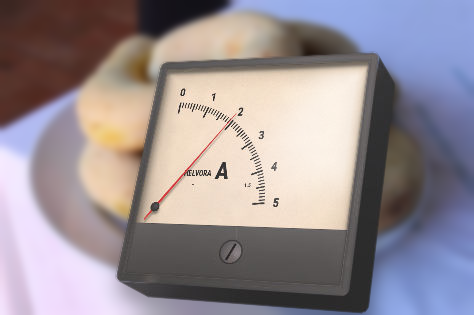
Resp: 2 A
